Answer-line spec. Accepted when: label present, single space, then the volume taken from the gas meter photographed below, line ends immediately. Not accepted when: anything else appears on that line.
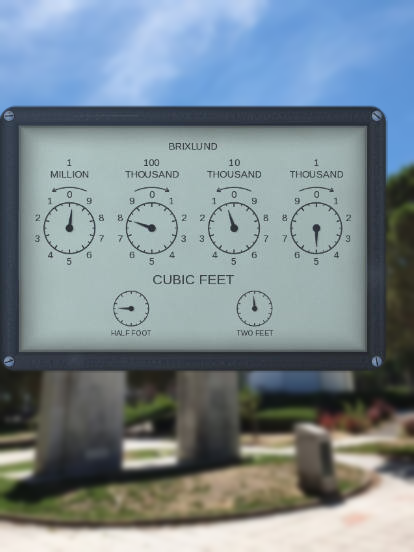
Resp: 980500 ft³
